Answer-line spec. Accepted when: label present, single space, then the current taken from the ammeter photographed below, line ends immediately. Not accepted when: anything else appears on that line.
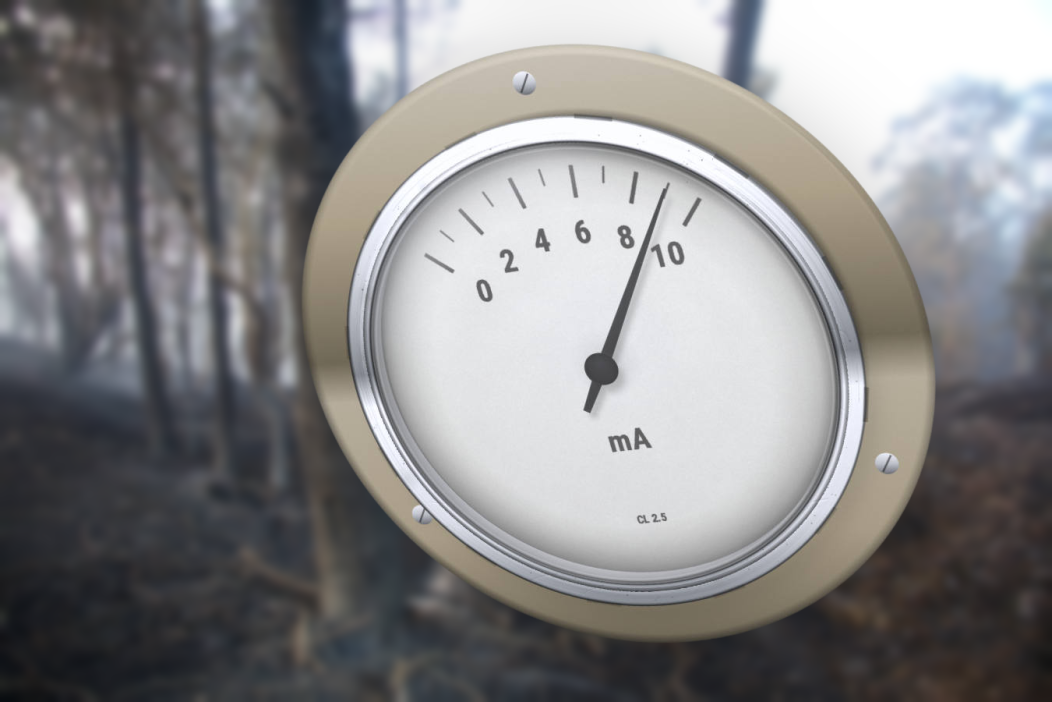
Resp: 9 mA
